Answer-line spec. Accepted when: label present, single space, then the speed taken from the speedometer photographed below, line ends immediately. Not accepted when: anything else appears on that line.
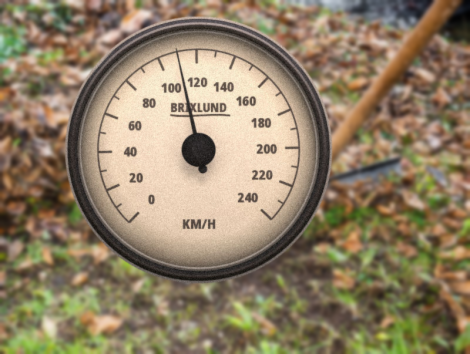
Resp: 110 km/h
